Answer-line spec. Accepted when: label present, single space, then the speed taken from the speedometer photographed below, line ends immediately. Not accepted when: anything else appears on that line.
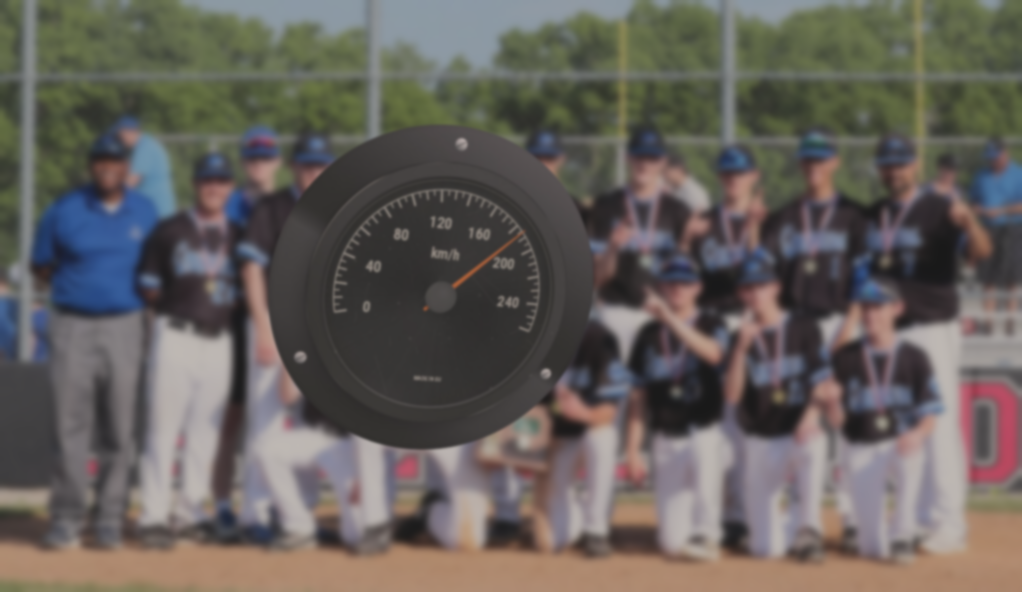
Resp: 185 km/h
